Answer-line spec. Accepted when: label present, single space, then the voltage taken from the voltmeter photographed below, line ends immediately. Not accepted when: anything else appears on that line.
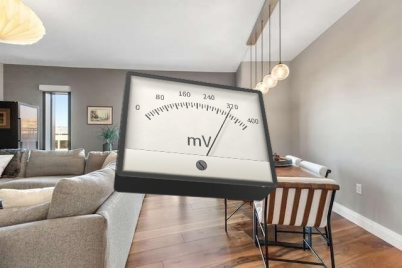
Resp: 320 mV
